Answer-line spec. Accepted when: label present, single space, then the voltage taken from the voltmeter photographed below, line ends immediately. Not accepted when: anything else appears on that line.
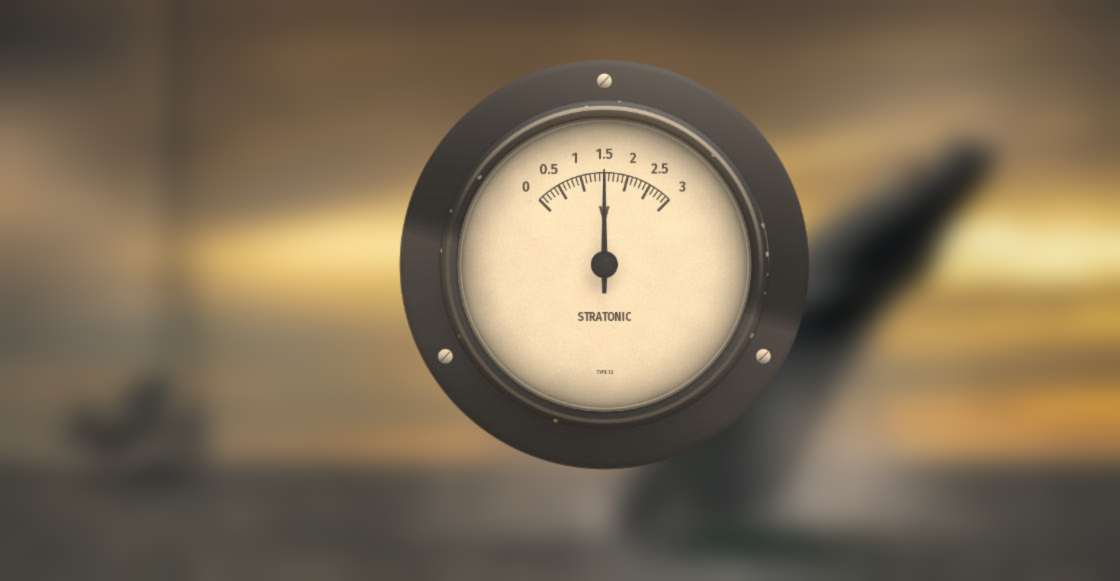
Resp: 1.5 V
